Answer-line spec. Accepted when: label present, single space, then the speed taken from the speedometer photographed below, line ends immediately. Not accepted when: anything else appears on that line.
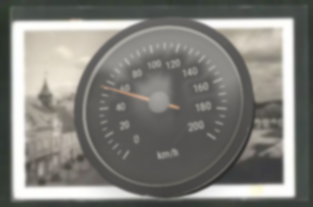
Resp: 55 km/h
